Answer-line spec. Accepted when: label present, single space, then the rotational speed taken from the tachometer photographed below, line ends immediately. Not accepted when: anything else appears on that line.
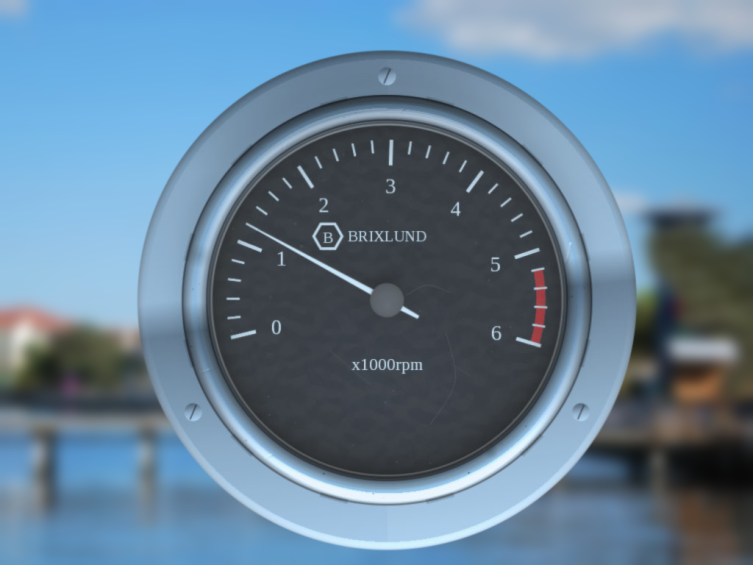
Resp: 1200 rpm
